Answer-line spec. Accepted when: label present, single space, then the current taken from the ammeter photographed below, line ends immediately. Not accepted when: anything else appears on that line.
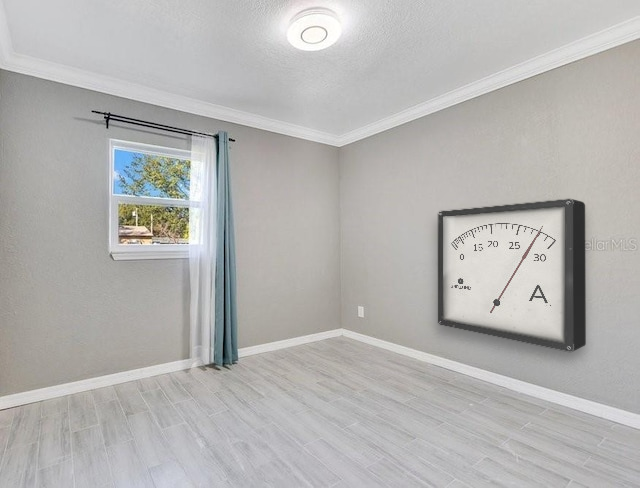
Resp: 28 A
